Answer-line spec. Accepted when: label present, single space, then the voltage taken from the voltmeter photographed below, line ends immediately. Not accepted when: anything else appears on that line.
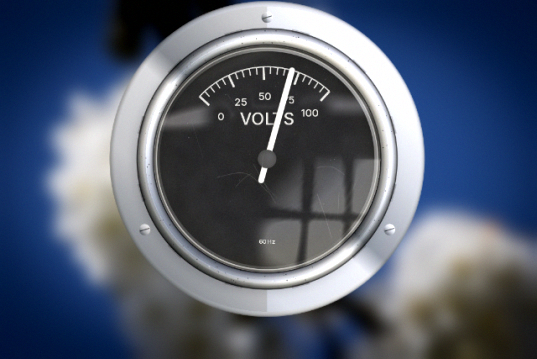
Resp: 70 V
